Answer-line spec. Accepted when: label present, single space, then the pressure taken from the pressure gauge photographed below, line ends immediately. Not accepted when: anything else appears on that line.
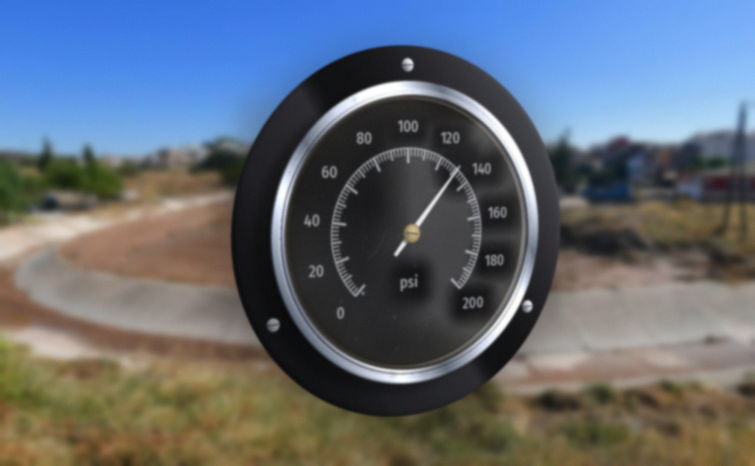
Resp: 130 psi
